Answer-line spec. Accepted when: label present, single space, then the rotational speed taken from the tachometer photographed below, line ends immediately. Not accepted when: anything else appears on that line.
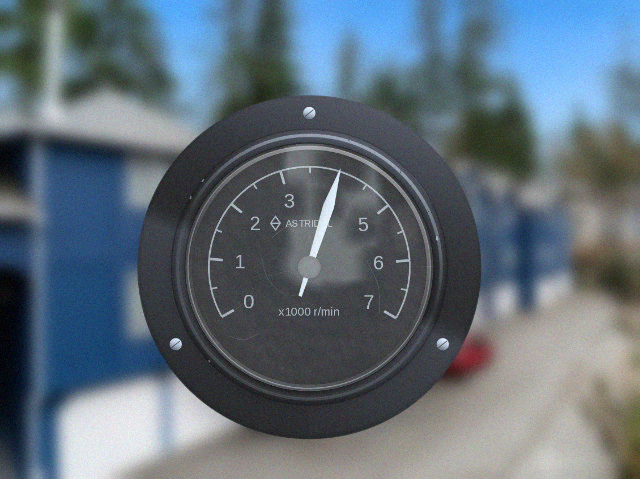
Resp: 4000 rpm
